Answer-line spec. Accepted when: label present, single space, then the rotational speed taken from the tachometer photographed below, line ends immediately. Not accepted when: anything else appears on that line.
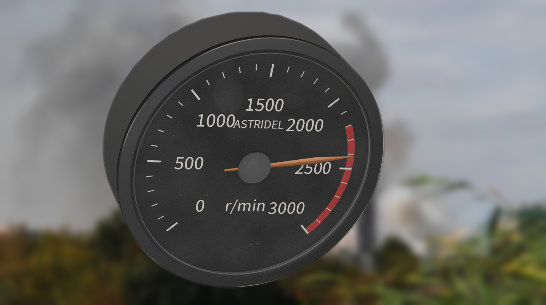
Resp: 2400 rpm
